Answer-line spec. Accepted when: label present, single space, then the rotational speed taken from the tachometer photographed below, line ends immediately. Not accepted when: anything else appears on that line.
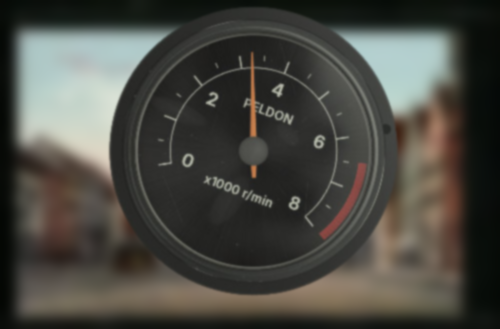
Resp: 3250 rpm
